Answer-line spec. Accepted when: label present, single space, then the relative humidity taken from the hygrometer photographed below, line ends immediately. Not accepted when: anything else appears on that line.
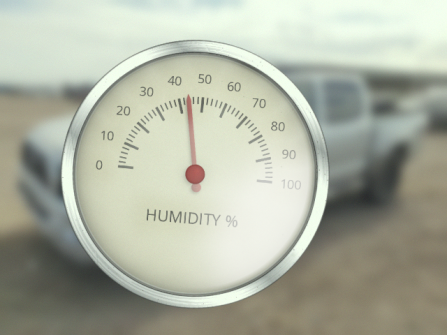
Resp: 44 %
